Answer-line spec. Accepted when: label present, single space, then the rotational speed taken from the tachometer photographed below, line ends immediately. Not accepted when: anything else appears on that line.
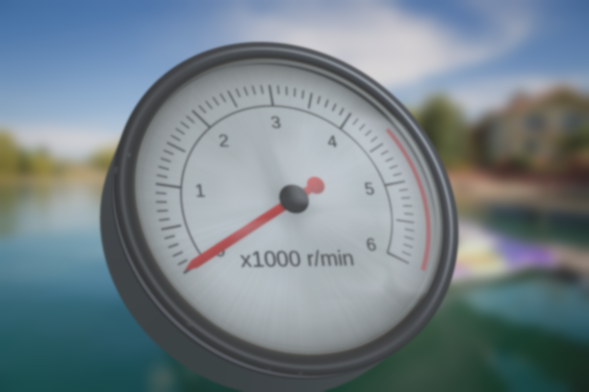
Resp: 0 rpm
